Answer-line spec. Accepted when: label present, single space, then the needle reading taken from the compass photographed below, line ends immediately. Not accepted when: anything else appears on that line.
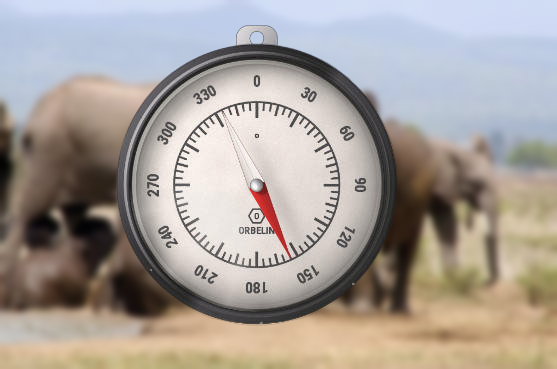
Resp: 155 °
